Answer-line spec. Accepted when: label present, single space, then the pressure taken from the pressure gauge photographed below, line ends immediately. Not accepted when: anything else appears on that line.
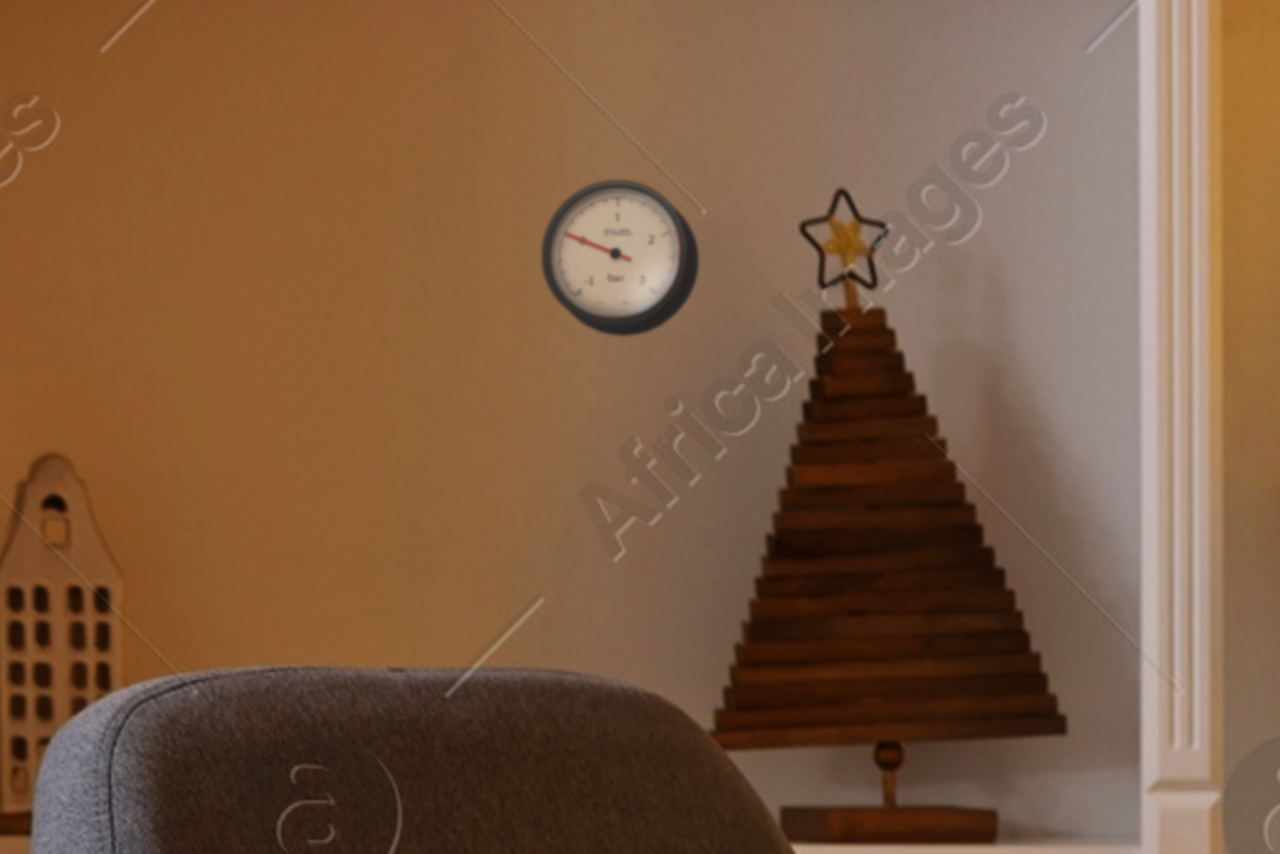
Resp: 0 bar
